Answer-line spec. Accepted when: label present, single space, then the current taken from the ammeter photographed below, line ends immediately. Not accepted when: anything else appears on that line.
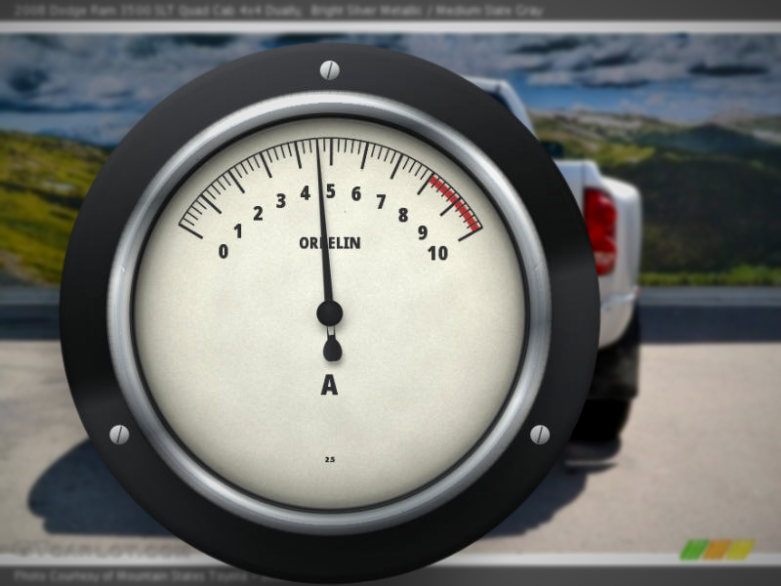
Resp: 4.6 A
